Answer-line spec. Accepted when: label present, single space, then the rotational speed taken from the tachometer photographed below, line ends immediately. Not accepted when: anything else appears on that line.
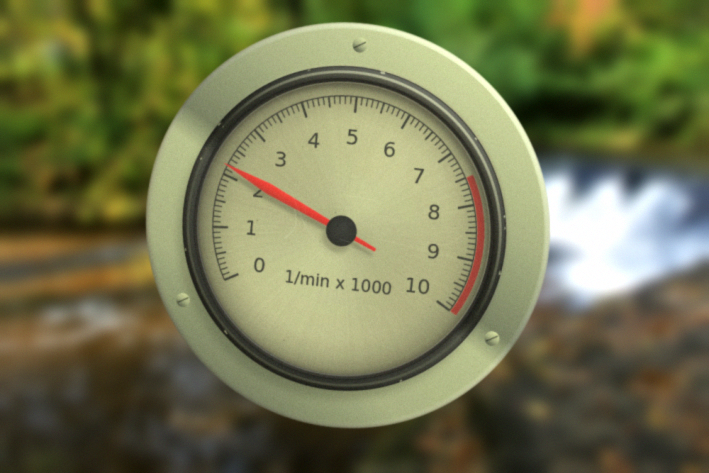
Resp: 2200 rpm
